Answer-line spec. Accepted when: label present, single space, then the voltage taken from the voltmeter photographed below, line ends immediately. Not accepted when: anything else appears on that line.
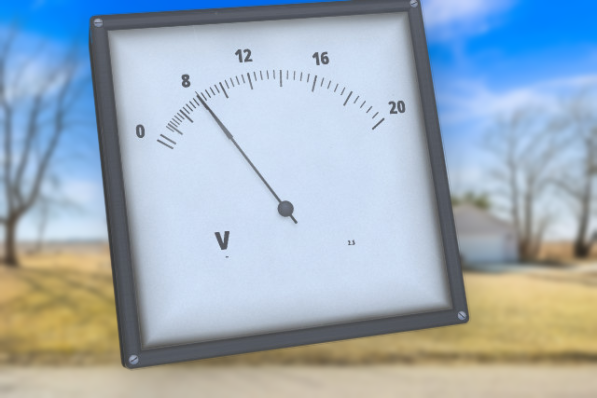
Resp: 8 V
